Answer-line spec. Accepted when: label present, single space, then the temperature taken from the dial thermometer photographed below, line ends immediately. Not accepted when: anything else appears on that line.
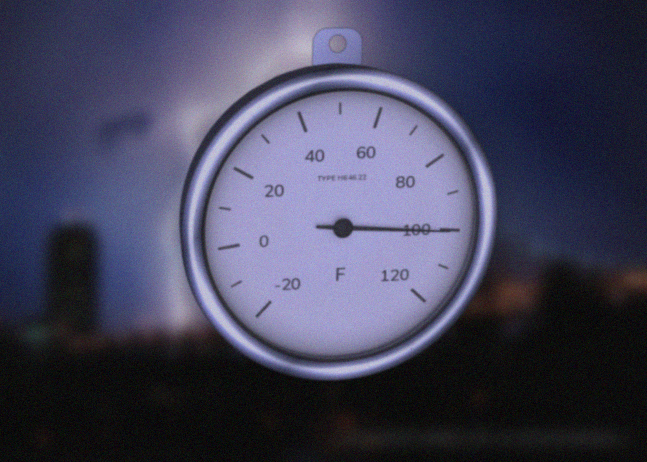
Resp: 100 °F
